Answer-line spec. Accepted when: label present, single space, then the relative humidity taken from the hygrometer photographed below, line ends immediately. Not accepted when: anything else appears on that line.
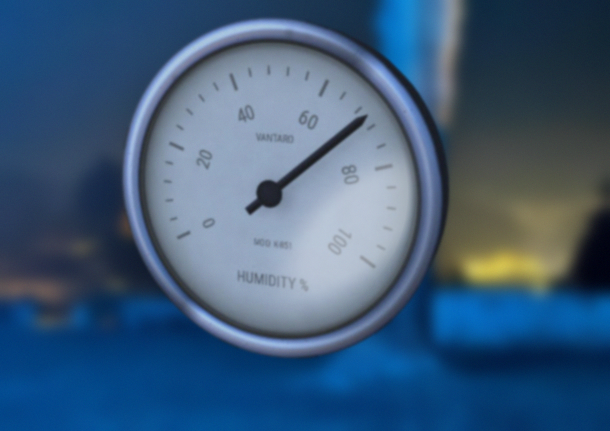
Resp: 70 %
